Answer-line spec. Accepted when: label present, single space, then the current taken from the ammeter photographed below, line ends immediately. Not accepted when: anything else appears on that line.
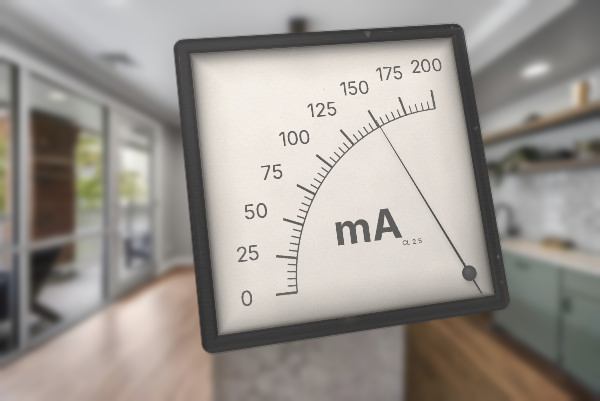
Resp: 150 mA
